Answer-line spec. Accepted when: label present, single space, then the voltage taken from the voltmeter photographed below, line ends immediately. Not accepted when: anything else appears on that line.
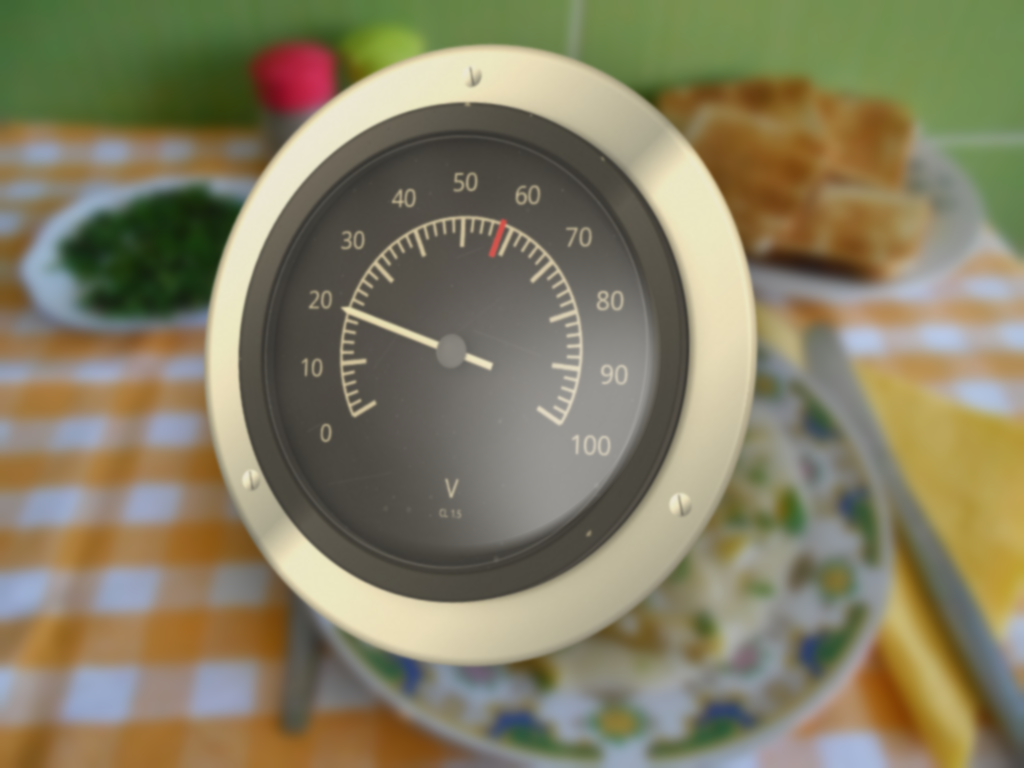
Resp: 20 V
